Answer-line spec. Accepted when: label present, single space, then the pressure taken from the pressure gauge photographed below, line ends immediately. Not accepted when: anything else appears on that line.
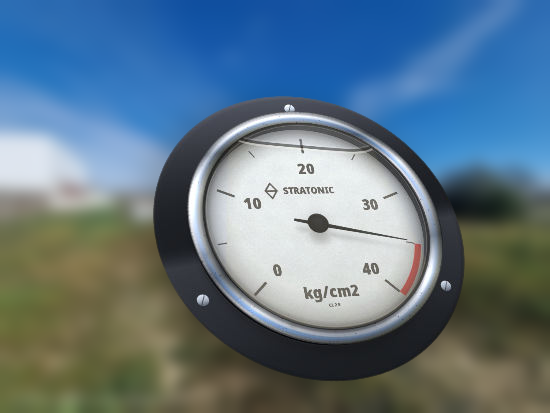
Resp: 35 kg/cm²
